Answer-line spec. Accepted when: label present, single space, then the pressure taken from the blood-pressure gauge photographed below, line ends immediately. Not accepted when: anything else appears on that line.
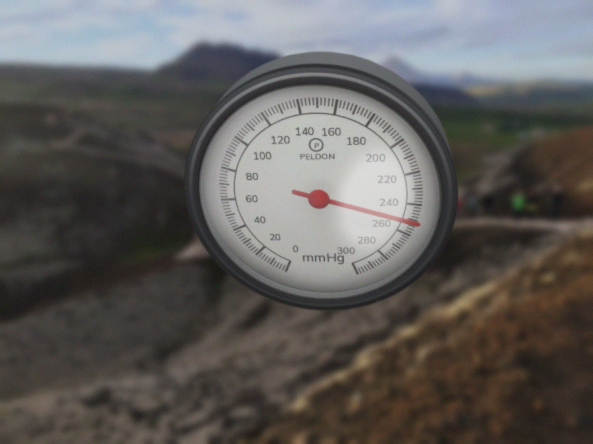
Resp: 250 mmHg
